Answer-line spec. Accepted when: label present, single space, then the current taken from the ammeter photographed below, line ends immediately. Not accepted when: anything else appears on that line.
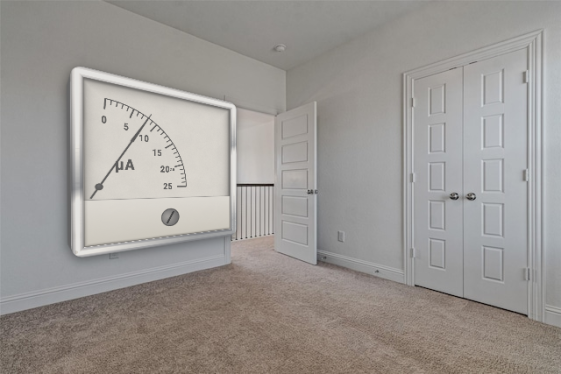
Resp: 8 µA
